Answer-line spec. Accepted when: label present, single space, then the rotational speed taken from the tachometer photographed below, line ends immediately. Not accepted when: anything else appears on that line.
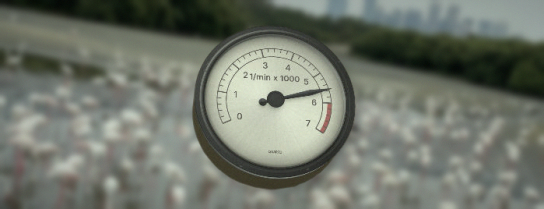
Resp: 5600 rpm
